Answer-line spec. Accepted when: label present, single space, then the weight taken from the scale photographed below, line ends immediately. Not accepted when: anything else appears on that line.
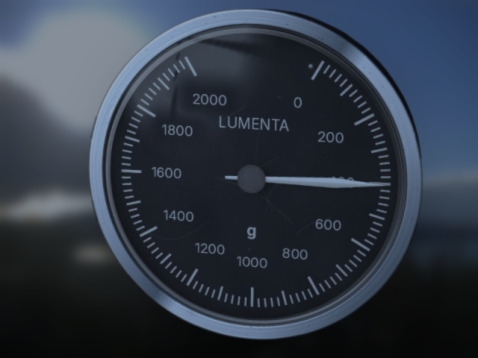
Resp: 400 g
